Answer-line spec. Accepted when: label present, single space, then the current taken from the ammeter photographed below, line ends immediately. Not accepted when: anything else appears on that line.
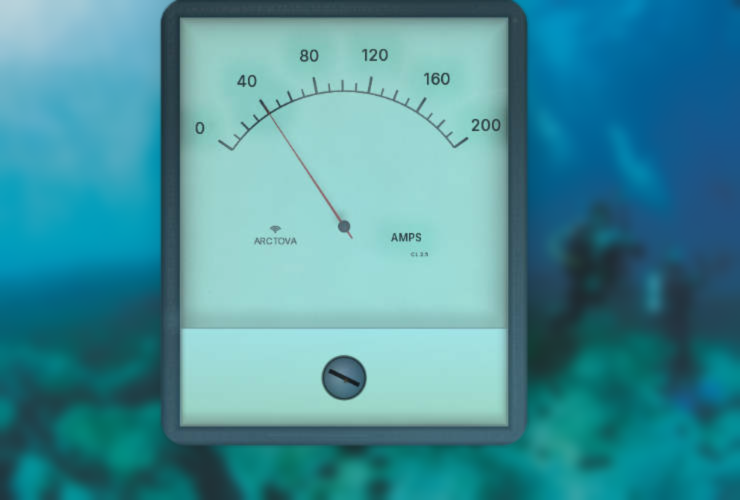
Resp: 40 A
